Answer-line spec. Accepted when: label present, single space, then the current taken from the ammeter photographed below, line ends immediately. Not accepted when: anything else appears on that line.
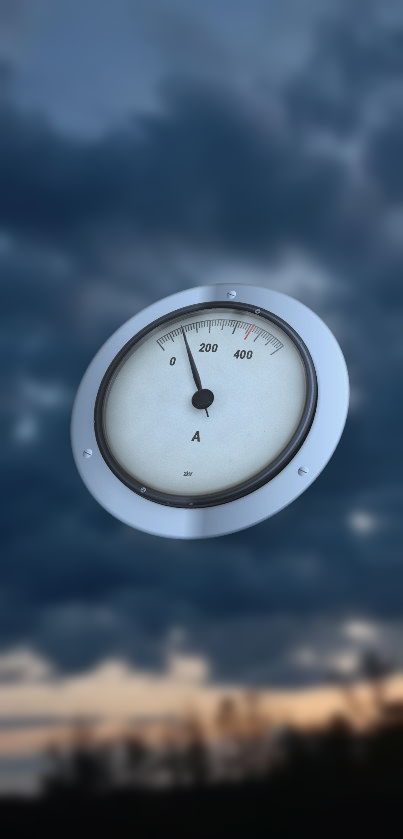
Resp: 100 A
